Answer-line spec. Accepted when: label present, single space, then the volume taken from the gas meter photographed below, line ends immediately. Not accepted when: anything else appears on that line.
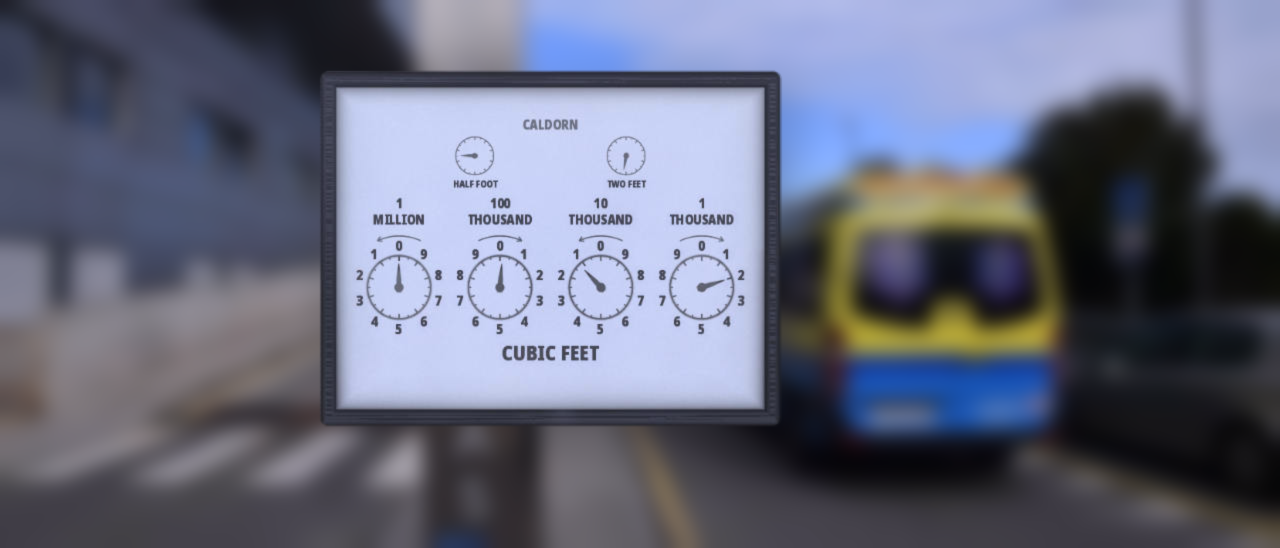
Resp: 1200 ft³
